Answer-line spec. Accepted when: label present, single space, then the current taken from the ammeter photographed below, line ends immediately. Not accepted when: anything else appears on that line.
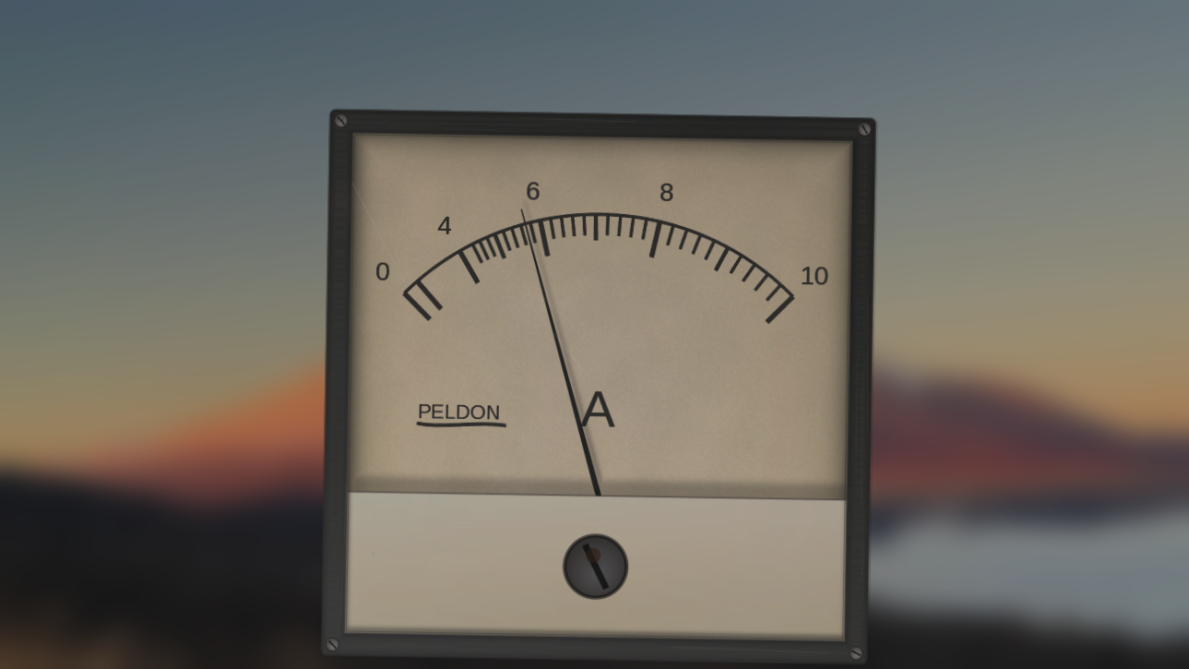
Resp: 5.7 A
